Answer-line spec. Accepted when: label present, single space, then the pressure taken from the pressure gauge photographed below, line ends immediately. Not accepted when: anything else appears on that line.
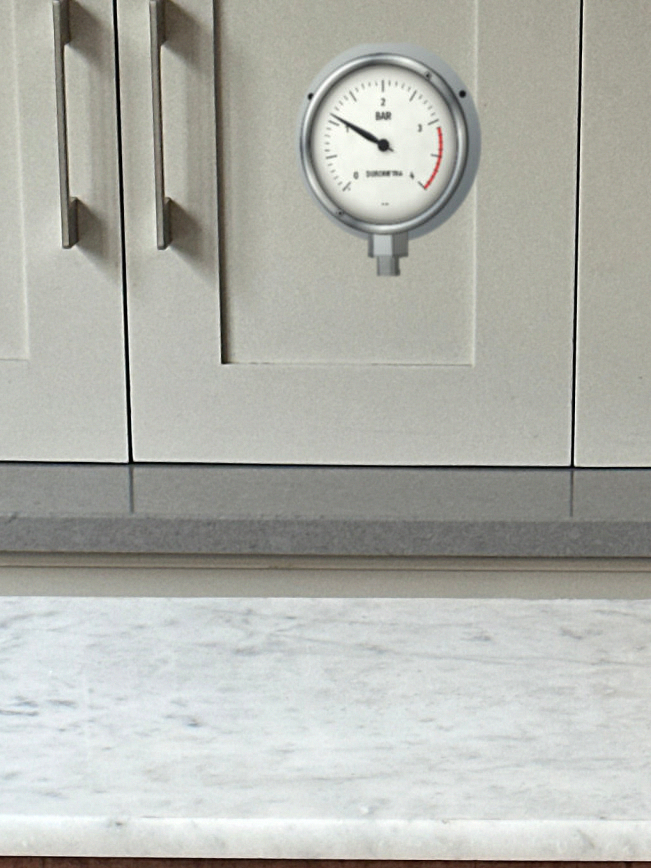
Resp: 1.1 bar
